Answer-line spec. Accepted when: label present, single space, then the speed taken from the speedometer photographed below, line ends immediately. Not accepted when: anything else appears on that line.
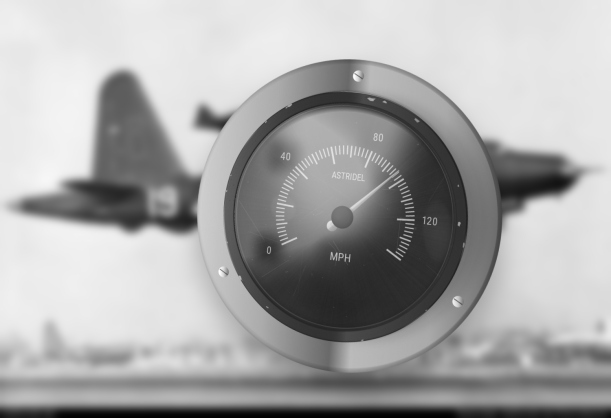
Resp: 96 mph
